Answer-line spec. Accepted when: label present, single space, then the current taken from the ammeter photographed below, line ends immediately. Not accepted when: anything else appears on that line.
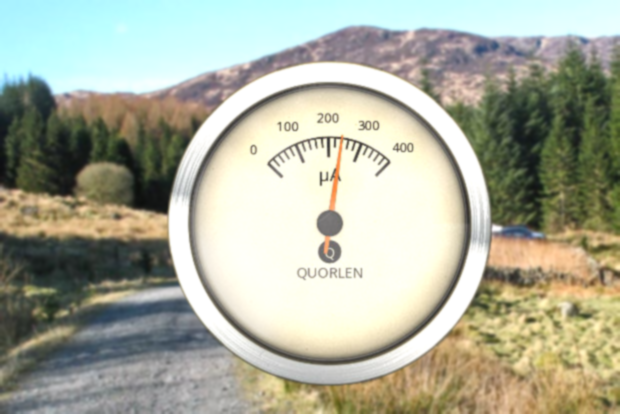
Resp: 240 µA
